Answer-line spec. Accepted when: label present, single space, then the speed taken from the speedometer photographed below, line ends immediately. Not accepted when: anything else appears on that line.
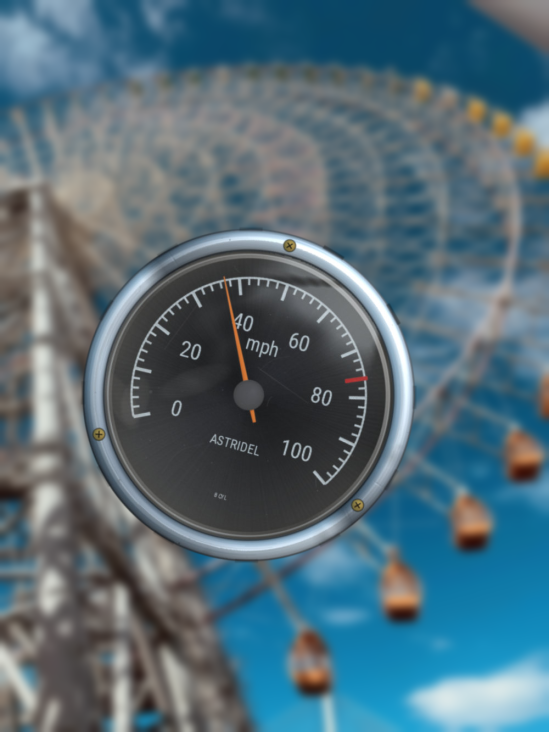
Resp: 37 mph
